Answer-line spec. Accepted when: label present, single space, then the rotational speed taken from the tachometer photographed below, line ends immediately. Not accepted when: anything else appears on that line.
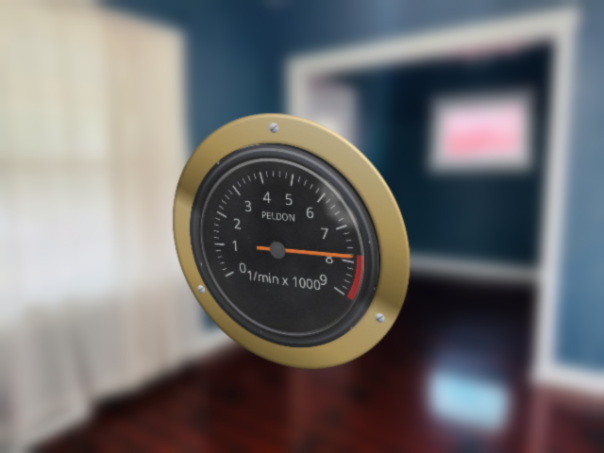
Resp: 7800 rpm
